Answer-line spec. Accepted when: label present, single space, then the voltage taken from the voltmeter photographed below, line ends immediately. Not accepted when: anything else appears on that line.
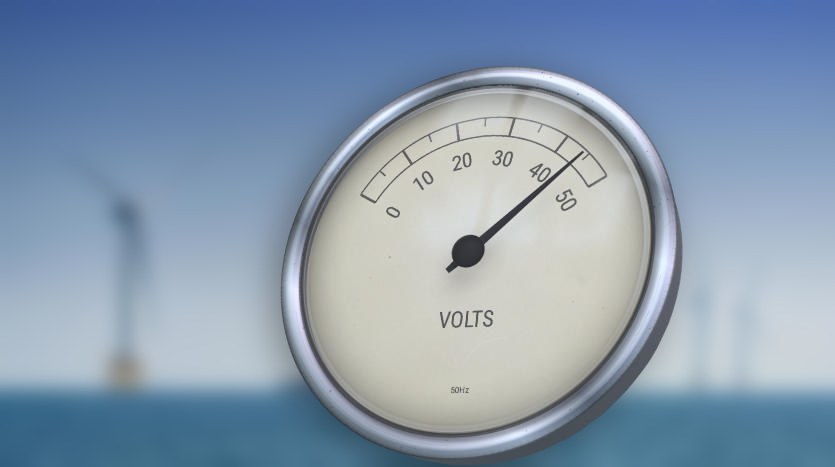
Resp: 45 V
